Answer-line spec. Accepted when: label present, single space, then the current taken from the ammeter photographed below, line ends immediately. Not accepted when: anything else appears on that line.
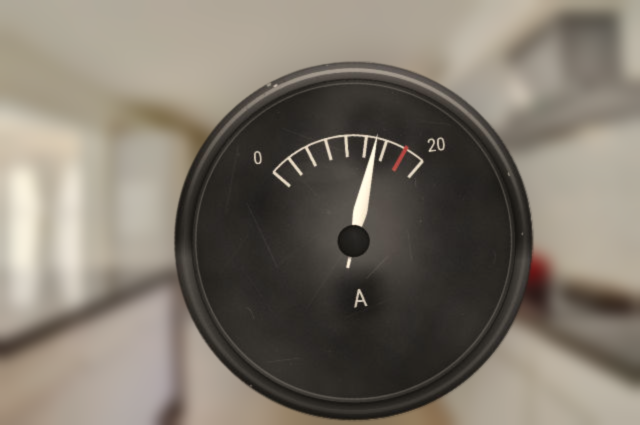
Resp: 13.75 A
